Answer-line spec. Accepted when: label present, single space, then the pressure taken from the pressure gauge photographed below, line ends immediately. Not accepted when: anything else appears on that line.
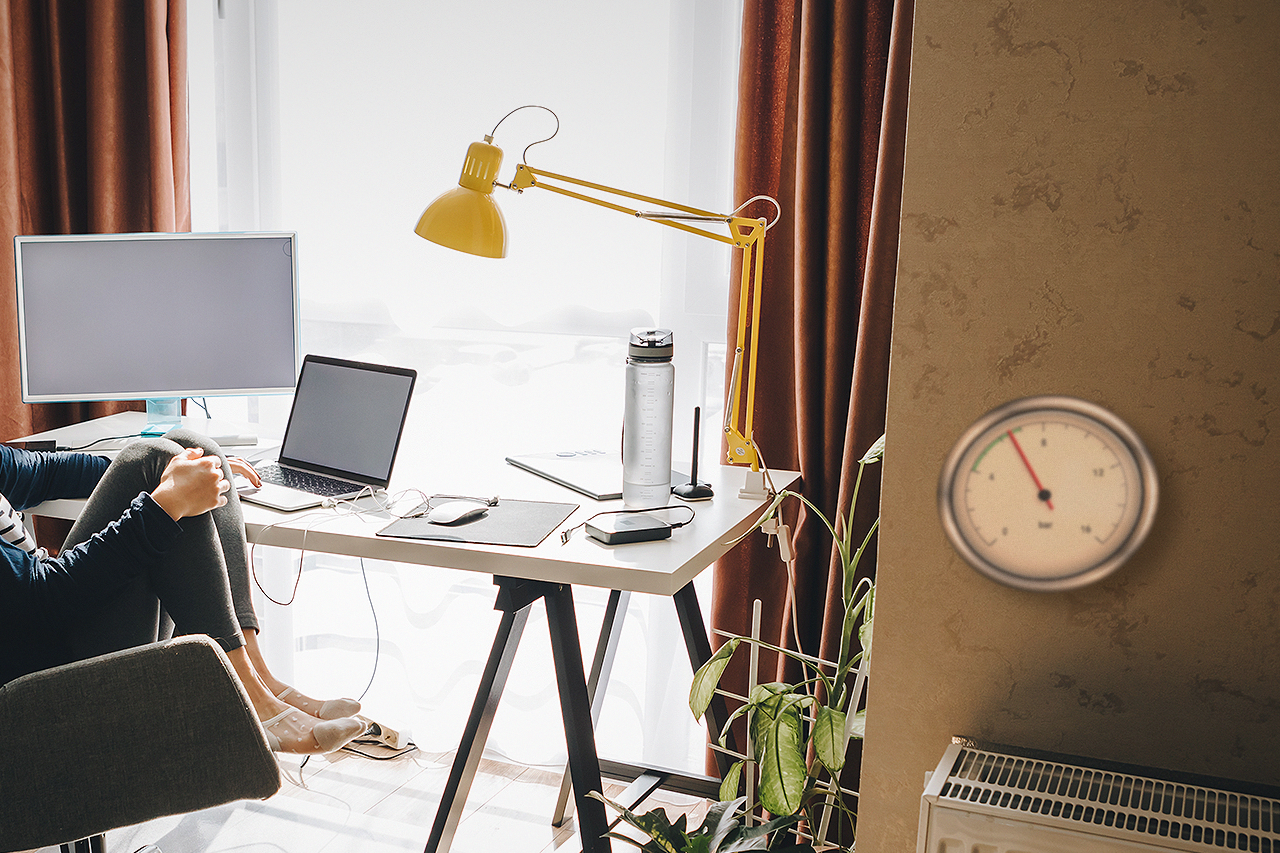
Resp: 6.5 bar
